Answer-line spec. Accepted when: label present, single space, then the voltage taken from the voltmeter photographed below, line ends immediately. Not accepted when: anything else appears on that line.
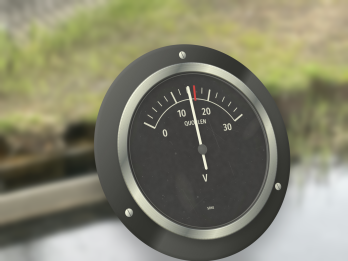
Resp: 14 V
